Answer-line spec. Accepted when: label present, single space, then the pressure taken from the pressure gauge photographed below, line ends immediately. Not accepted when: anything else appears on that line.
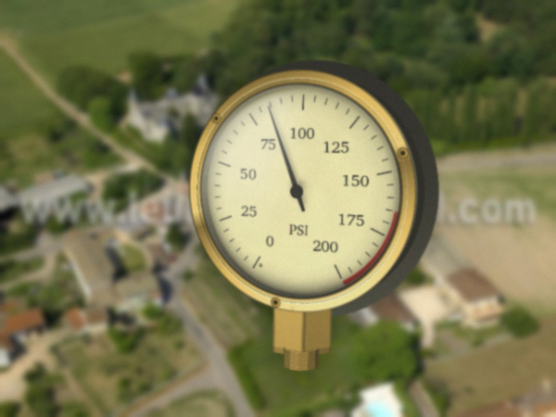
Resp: 85 psi
